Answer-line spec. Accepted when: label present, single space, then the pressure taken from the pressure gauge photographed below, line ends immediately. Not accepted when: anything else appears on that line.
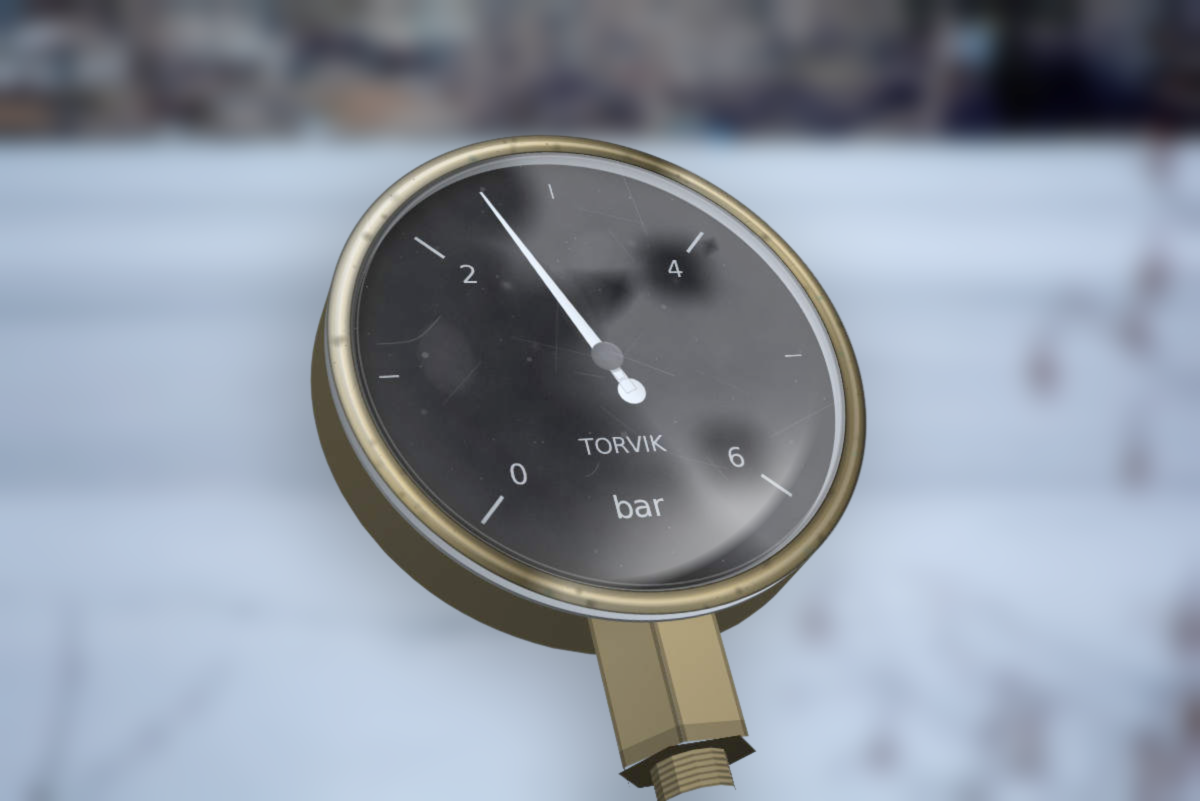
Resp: 2.5 bar
